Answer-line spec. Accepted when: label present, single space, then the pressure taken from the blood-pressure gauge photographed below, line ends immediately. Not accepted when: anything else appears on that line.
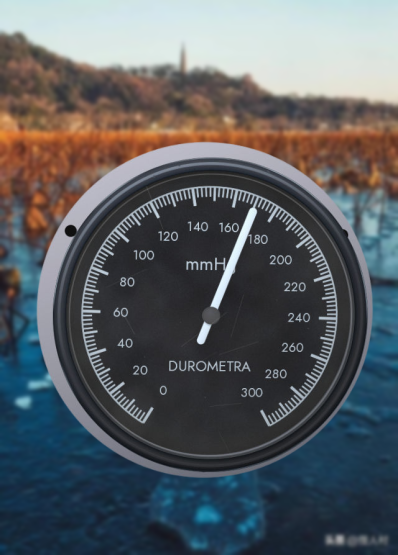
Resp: 170 mmHg
